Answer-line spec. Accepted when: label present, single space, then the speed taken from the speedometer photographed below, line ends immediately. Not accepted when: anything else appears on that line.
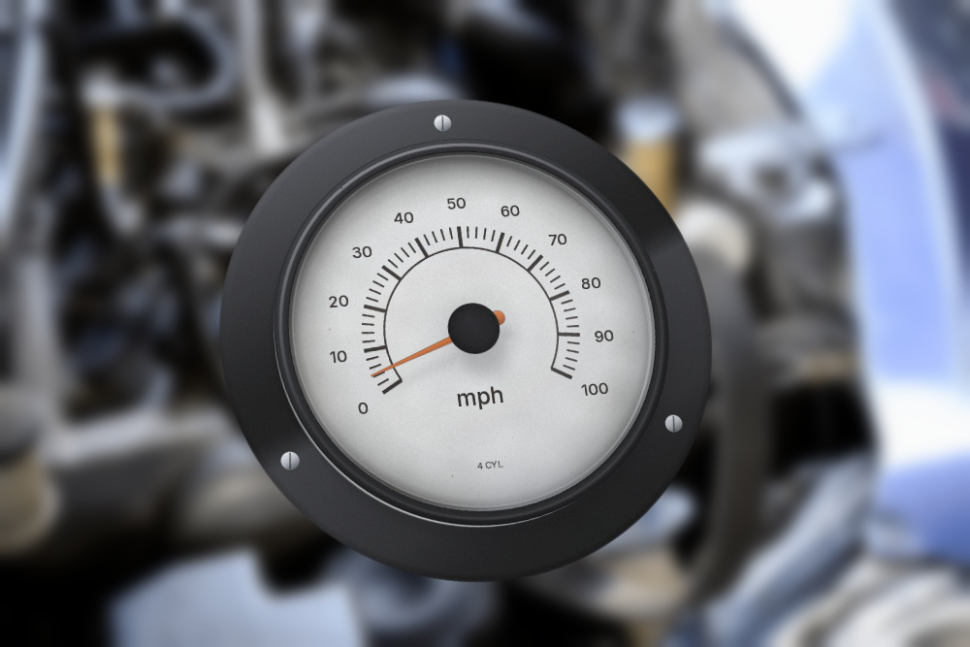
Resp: 4 mph
